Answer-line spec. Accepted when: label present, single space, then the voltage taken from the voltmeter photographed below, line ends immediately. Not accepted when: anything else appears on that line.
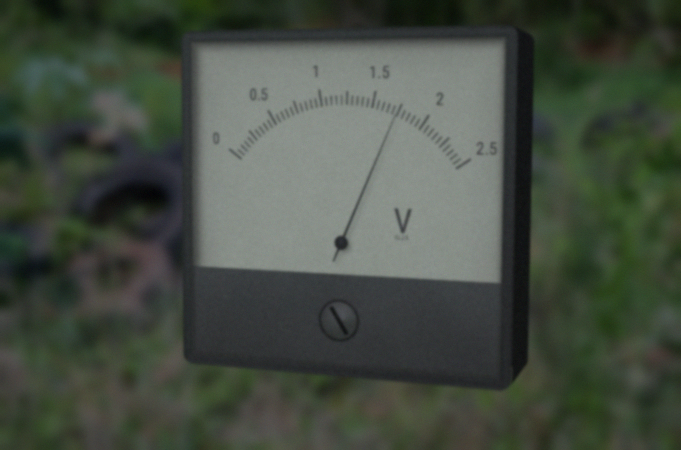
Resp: 1.75 V
